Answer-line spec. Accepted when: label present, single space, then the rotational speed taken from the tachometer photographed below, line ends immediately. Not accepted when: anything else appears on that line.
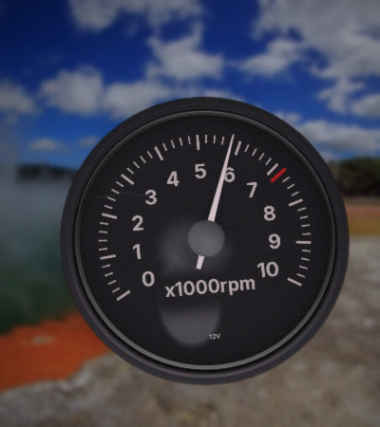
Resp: 5800 rpm
